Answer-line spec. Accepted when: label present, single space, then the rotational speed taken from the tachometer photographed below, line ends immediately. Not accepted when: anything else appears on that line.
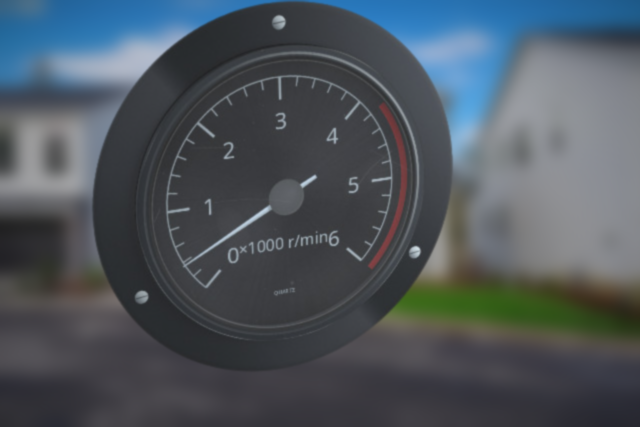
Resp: 400 rpm
